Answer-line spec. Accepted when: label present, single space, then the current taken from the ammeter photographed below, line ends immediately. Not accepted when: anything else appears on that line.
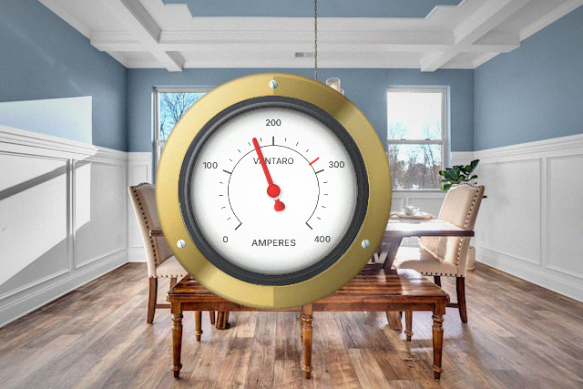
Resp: 170 A
